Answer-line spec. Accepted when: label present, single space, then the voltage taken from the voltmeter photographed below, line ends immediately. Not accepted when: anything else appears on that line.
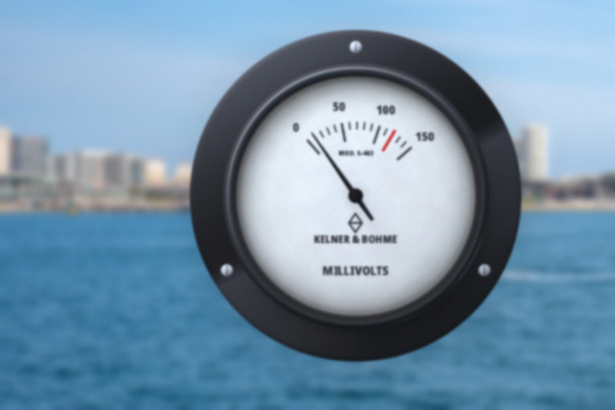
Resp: 10 mV
